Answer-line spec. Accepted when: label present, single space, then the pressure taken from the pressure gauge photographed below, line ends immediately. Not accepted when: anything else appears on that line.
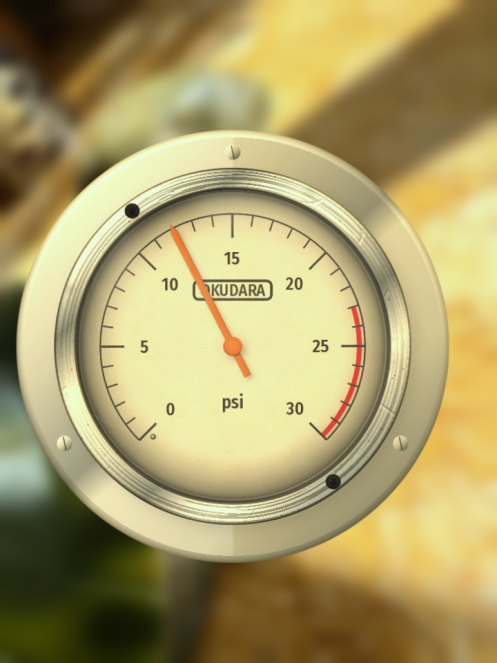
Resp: 12 psi
